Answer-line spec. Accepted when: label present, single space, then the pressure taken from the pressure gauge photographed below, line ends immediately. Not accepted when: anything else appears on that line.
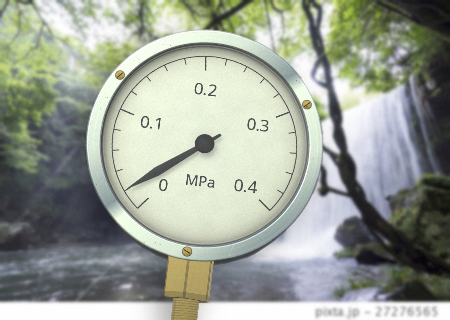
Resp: 0.02 MPa
